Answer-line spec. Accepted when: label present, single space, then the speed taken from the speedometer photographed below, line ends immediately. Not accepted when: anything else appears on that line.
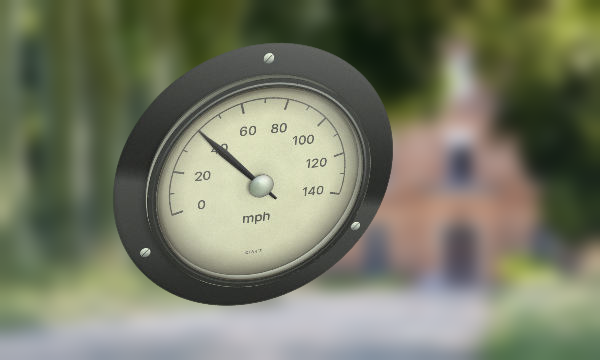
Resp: 40 mph
